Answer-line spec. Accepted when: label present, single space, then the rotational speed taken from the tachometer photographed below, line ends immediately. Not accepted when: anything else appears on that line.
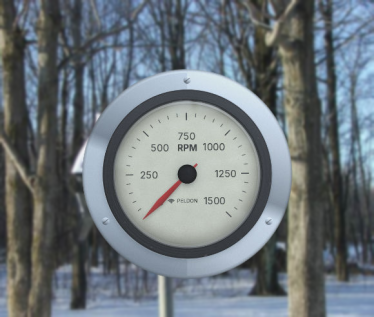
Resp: 0 rpm
